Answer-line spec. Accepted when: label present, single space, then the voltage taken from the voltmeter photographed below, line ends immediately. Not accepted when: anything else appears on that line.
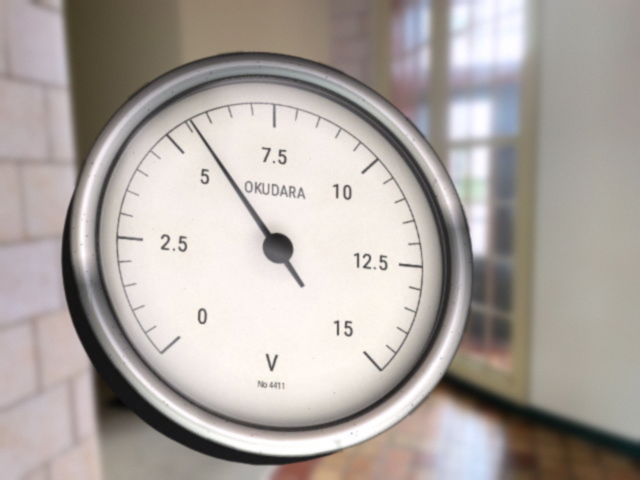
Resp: 5.5 V
